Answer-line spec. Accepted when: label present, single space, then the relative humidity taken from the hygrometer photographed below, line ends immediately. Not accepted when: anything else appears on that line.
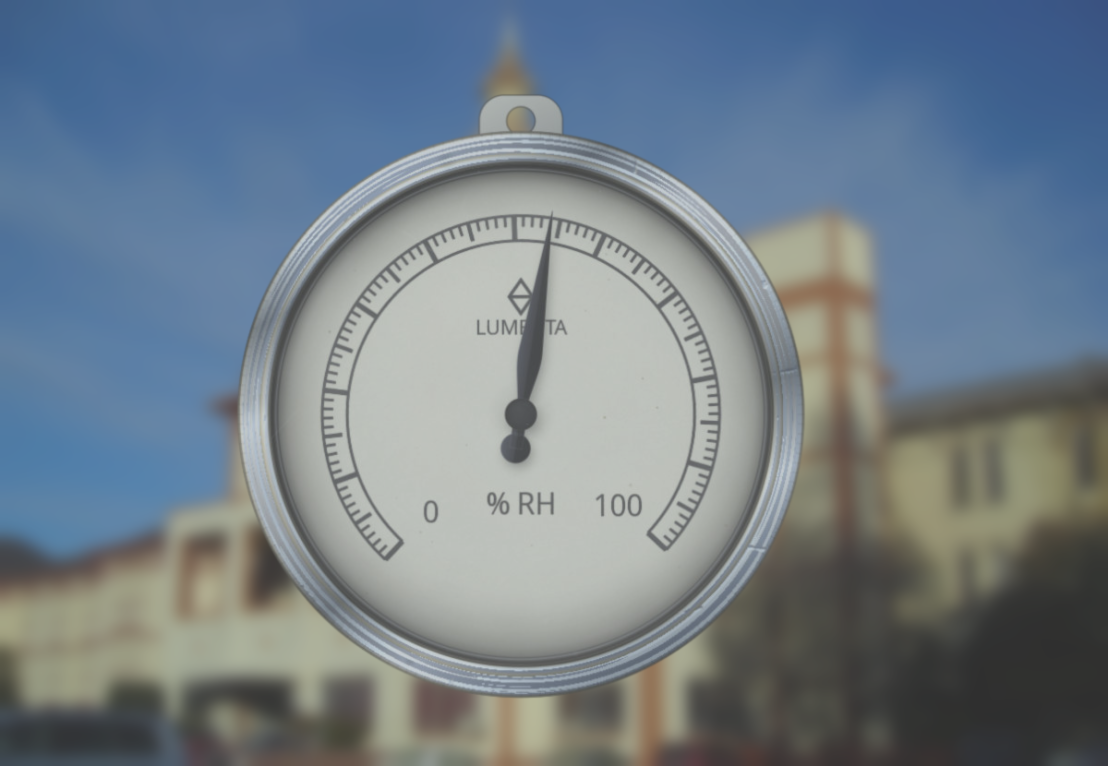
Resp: 54 %
